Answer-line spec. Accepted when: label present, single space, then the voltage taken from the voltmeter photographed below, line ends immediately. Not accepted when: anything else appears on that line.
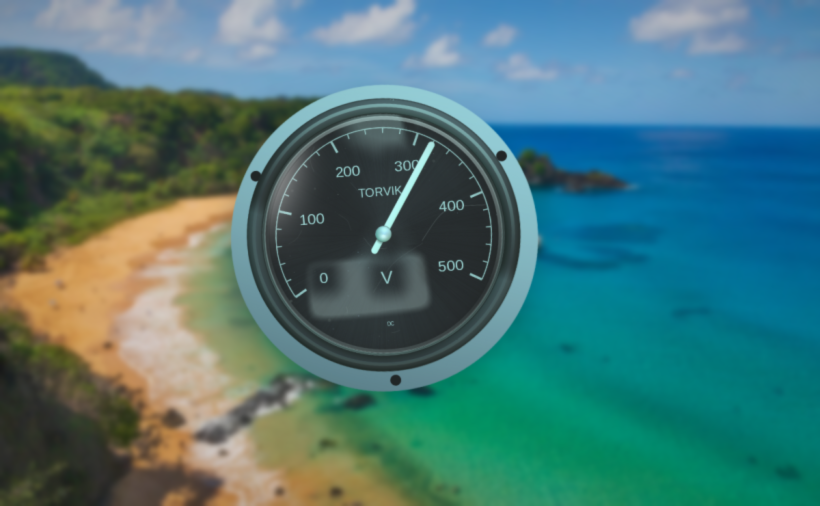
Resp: 320 V
